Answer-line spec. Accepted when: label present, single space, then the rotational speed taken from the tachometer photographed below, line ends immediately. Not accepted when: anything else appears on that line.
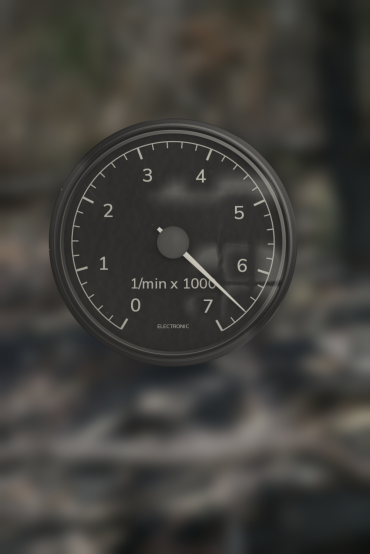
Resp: 6600 rpm
